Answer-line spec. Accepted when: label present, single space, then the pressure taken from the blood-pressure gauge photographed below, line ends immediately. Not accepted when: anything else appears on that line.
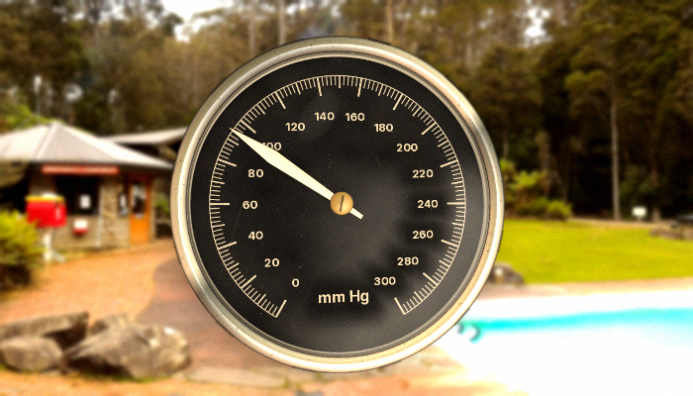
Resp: 94 mmHg
